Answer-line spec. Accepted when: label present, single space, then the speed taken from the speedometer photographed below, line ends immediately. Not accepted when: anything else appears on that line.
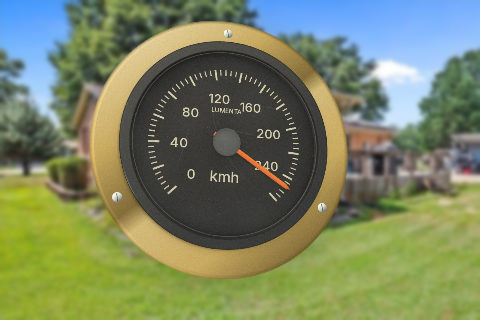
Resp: 248 km/h
